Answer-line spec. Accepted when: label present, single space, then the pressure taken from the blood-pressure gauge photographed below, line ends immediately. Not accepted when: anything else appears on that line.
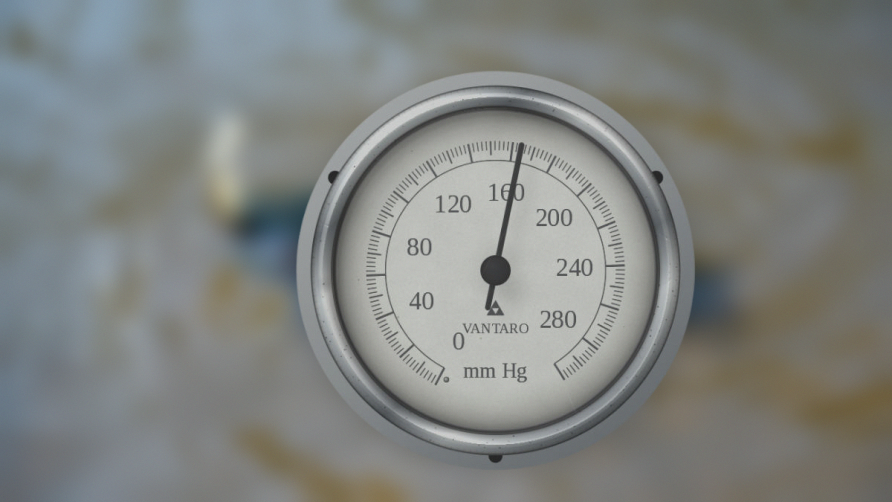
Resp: 164 mmHg
